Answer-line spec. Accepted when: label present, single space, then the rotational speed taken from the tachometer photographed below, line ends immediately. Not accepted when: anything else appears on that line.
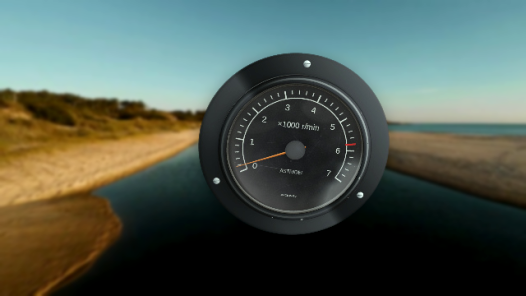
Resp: 200 rpm
